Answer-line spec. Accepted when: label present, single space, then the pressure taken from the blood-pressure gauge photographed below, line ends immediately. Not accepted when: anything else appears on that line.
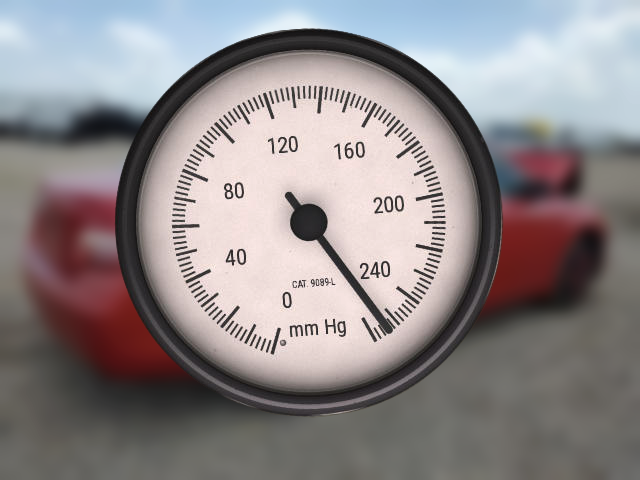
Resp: 254 mmHg
